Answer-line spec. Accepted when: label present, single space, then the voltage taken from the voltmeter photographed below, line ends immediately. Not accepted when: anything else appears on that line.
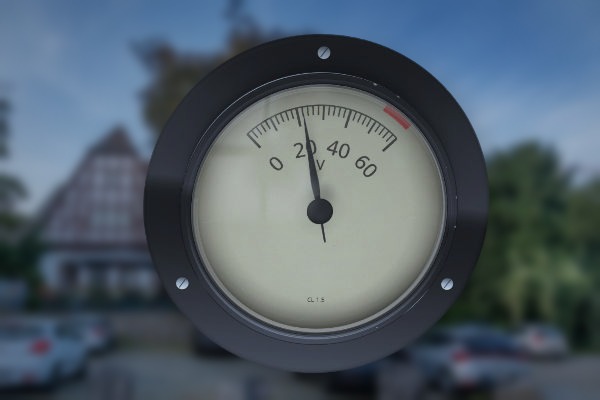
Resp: 22 V
